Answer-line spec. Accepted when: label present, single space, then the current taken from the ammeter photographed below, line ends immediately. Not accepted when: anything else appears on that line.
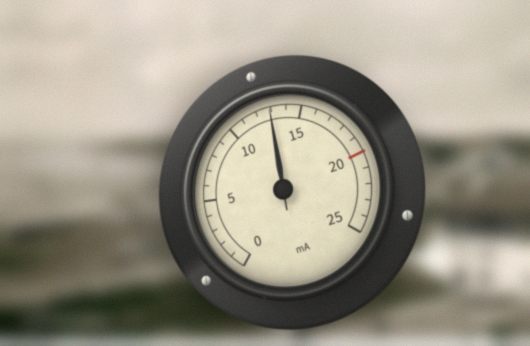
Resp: 13 mA
